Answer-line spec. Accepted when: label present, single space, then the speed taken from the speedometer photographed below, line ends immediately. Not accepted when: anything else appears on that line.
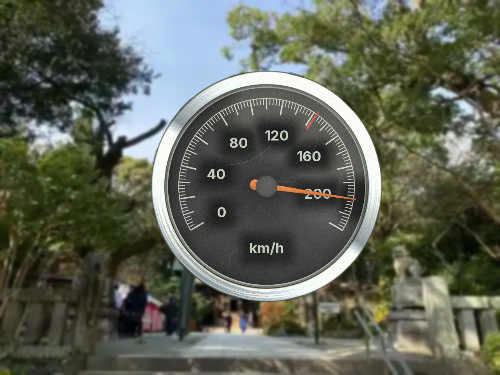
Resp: 200 km/h
